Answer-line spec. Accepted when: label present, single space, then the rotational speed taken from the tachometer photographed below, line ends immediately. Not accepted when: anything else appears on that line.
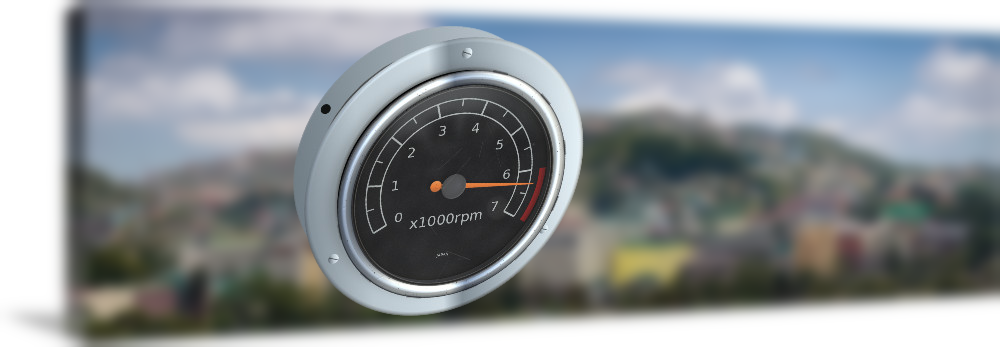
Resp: 6250 rpm
